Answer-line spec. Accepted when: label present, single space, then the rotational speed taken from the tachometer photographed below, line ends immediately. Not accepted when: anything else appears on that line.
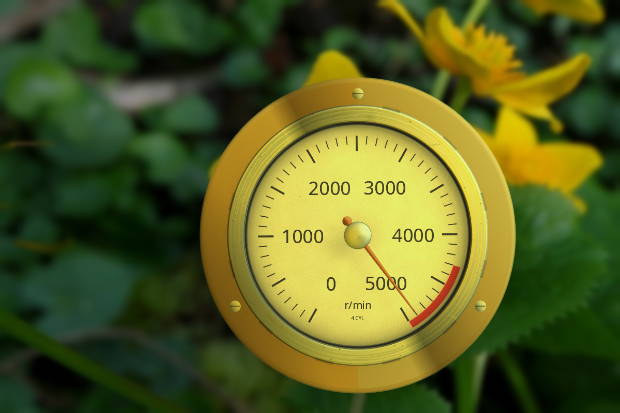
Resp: 4900 rpm
